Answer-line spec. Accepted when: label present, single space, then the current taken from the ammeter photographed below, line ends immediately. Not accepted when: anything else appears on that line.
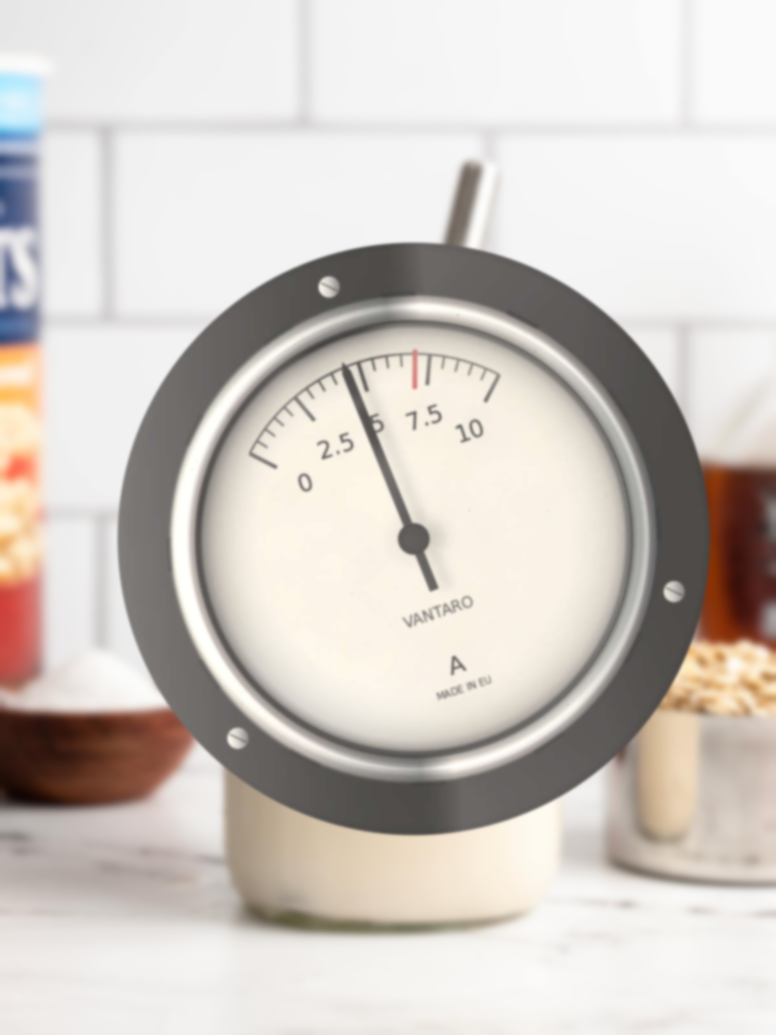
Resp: 4.5 A
